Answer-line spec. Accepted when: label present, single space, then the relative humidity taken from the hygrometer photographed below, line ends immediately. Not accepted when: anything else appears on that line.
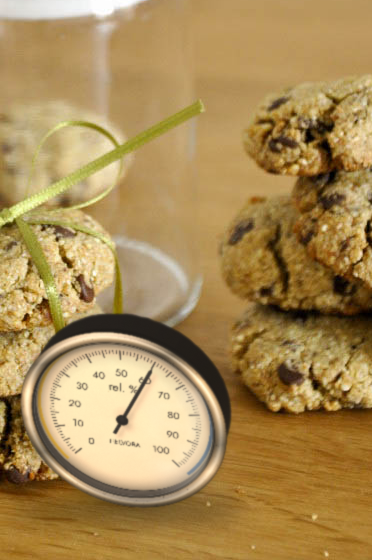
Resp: 60 %
